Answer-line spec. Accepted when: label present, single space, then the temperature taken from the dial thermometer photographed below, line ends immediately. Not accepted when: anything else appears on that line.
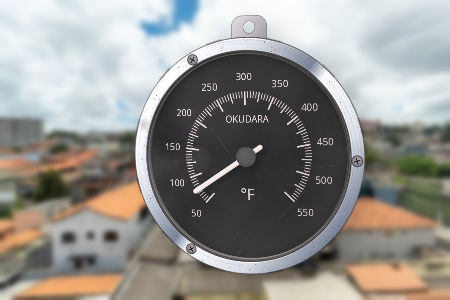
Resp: 75 °F
